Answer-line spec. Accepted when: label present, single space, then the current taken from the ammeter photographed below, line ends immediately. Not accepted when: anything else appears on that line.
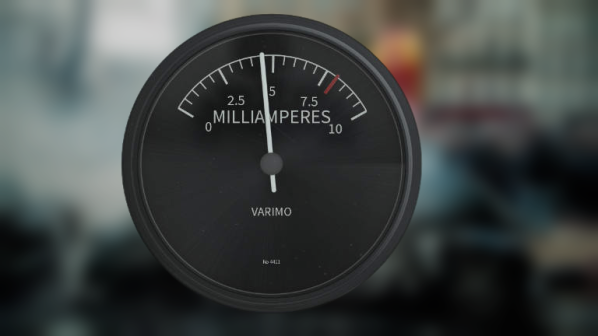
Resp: 4.5 mA
